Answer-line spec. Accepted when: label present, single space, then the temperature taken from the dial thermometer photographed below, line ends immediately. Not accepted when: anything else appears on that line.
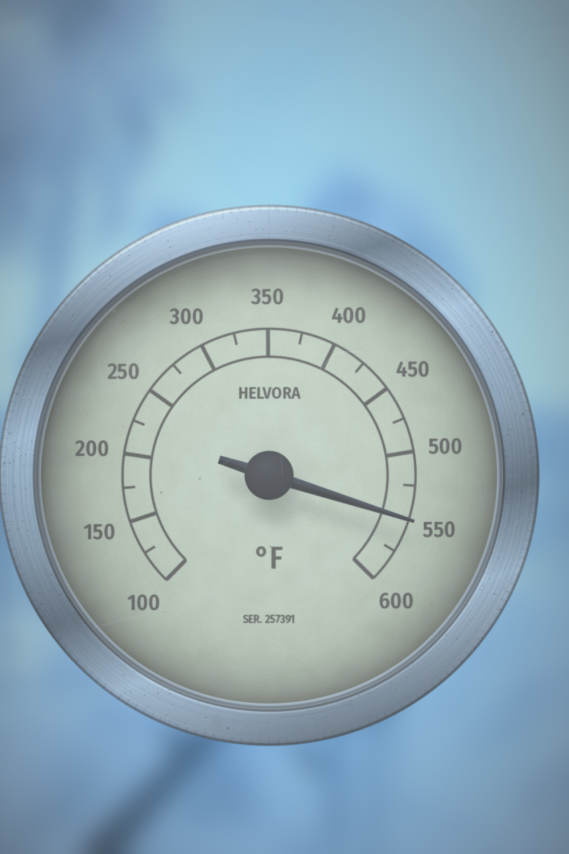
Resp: 550 °F
